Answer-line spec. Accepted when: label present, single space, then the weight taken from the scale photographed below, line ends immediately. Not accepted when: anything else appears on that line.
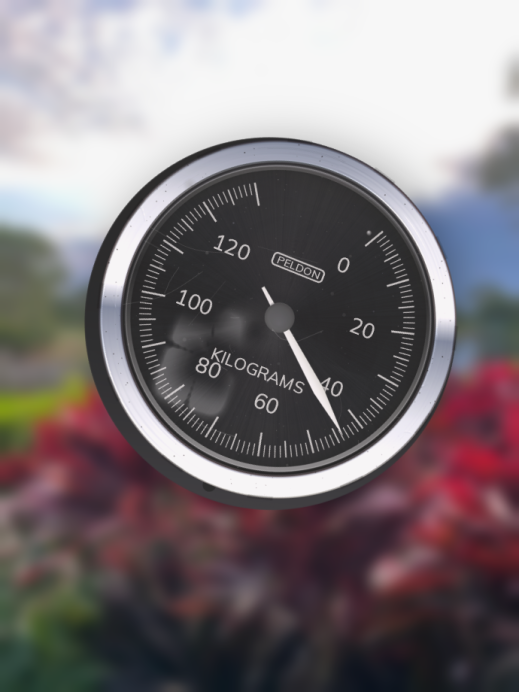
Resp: 44 kg
